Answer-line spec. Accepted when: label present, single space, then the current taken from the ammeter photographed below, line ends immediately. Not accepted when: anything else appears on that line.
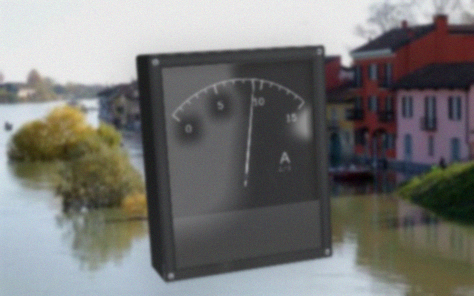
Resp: 9 A
